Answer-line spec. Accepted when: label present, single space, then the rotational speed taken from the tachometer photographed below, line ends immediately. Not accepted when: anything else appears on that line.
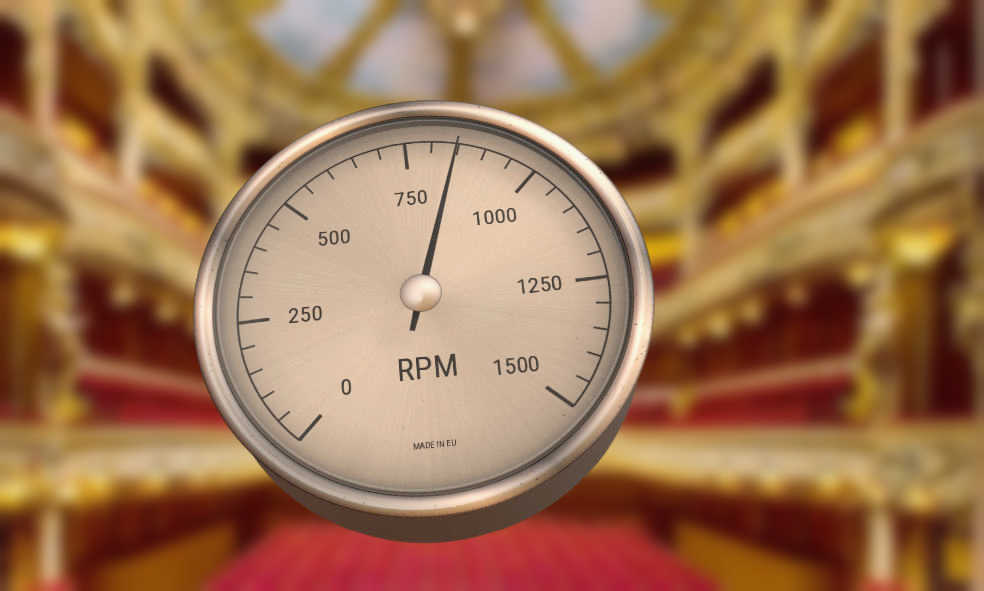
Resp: 850 rpm
